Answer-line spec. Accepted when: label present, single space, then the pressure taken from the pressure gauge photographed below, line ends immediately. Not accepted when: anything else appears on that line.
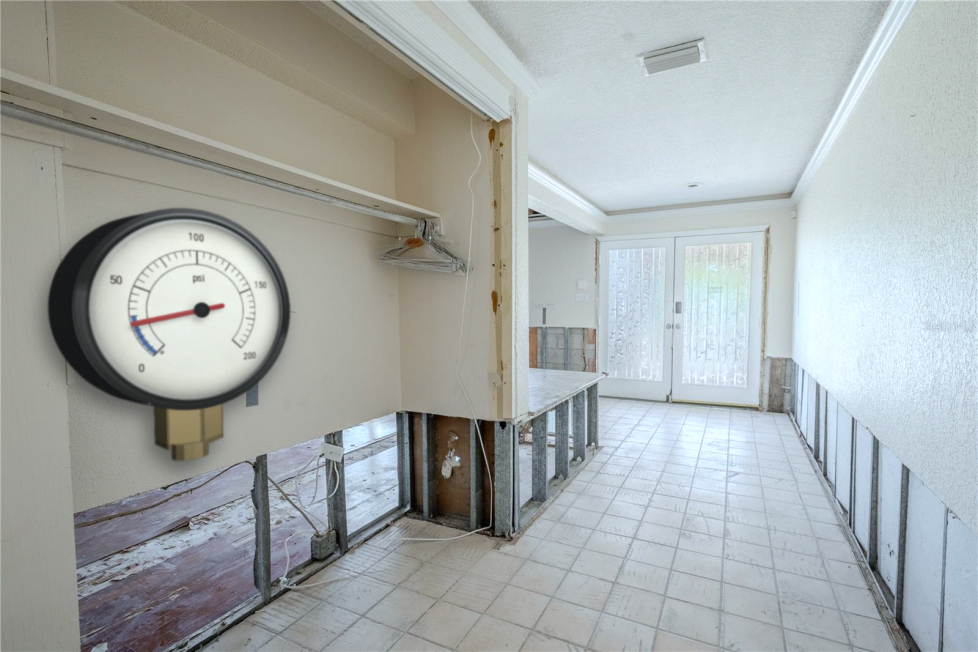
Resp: 25 psi
